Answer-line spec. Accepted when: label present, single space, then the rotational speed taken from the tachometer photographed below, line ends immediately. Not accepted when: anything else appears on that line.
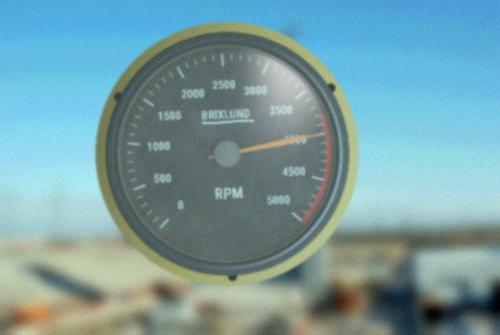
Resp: 4000 rpm
